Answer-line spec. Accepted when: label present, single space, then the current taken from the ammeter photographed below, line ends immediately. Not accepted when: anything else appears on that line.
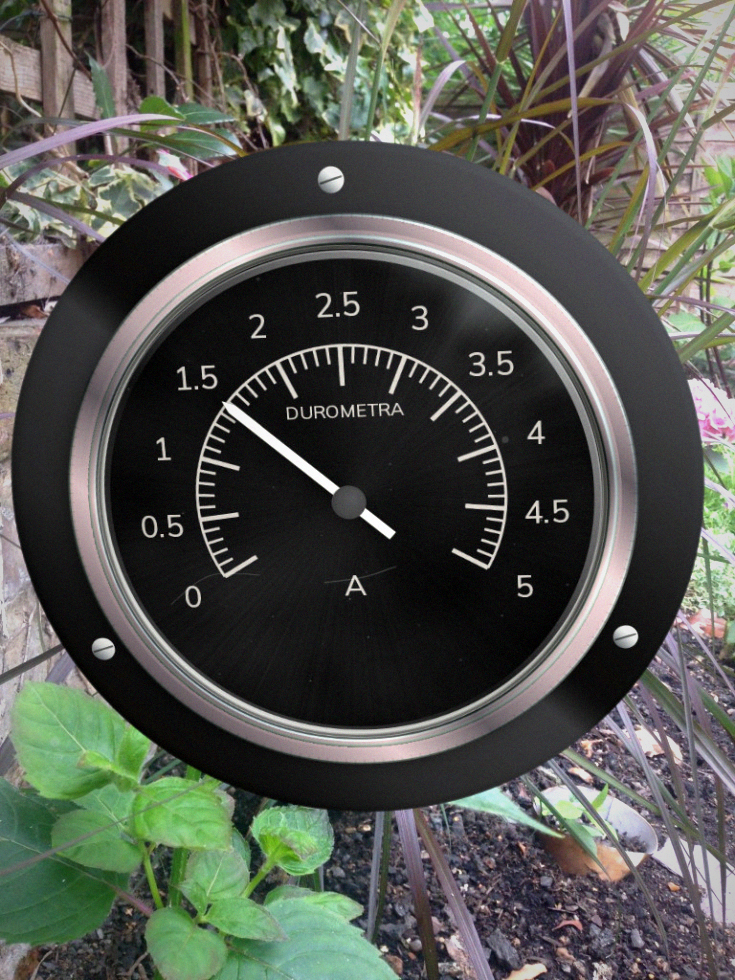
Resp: 1.5 A
